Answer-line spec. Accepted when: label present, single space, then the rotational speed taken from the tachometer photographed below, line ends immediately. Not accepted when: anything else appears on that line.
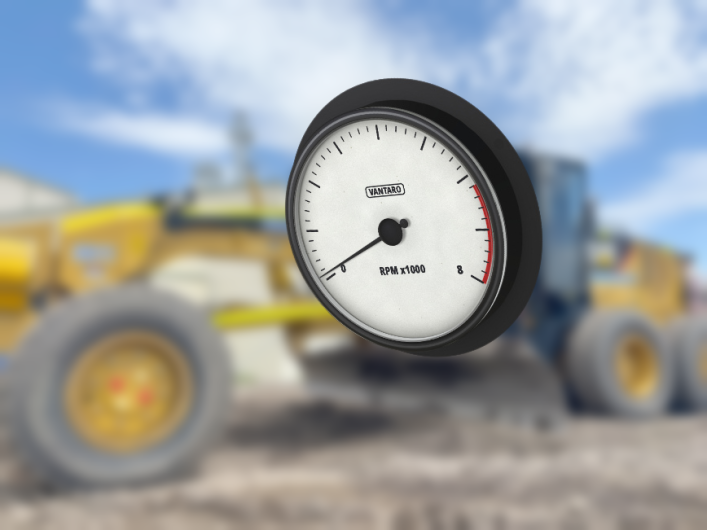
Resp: 100 rpm
